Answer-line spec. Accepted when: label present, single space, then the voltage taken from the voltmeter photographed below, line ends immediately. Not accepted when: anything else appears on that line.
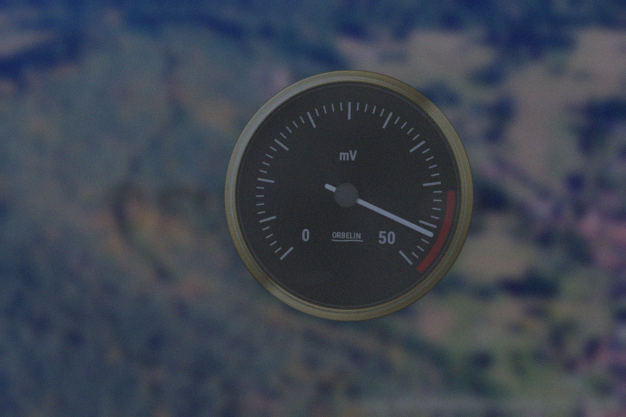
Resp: 46 mV
